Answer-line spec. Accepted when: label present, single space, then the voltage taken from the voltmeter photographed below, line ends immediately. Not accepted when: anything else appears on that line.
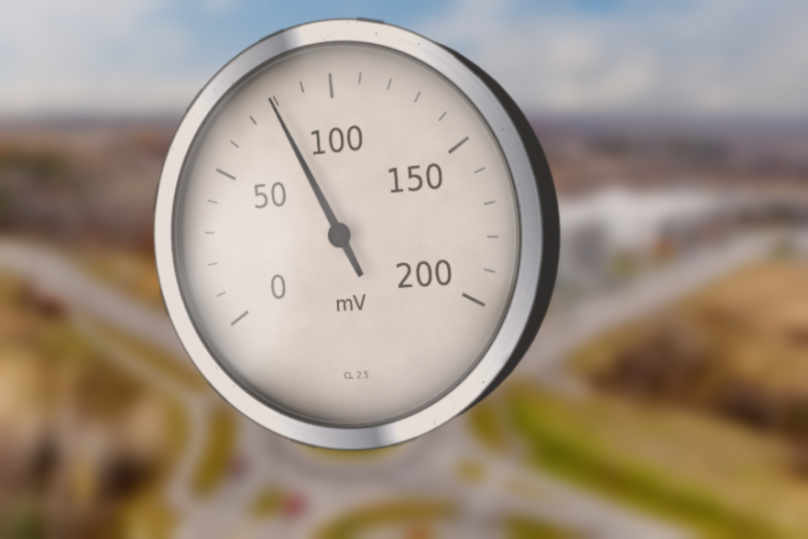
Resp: 80 mV
